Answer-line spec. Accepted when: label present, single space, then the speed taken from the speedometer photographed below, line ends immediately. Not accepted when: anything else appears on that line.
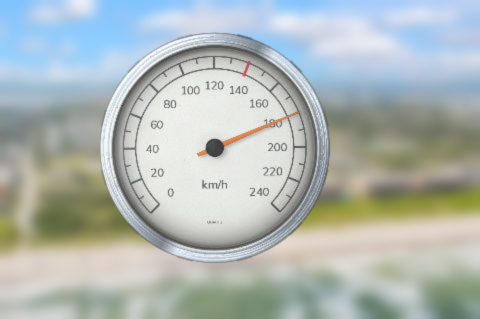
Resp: 180 km/h
